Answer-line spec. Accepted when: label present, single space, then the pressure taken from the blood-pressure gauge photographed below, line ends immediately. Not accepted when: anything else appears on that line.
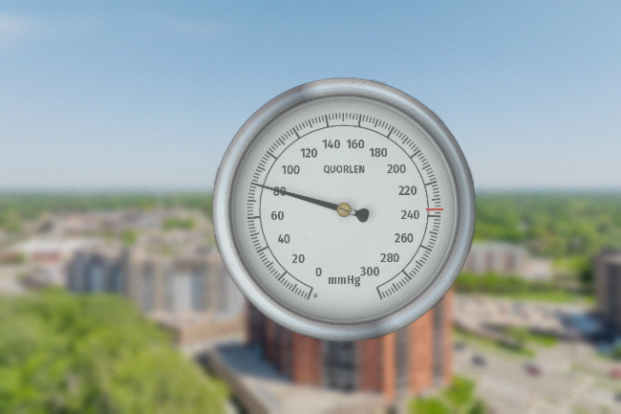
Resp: 80 mmHg
